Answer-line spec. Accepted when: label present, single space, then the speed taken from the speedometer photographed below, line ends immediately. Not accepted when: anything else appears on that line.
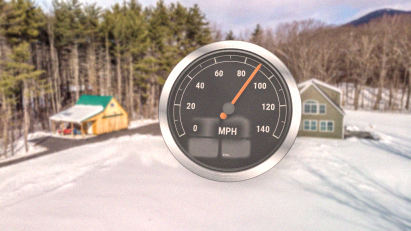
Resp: 90 mph
